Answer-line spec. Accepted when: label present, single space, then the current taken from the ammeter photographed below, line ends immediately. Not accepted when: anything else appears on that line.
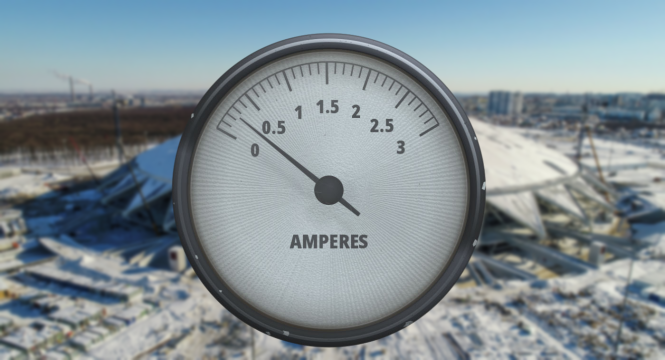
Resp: 0.25 A
